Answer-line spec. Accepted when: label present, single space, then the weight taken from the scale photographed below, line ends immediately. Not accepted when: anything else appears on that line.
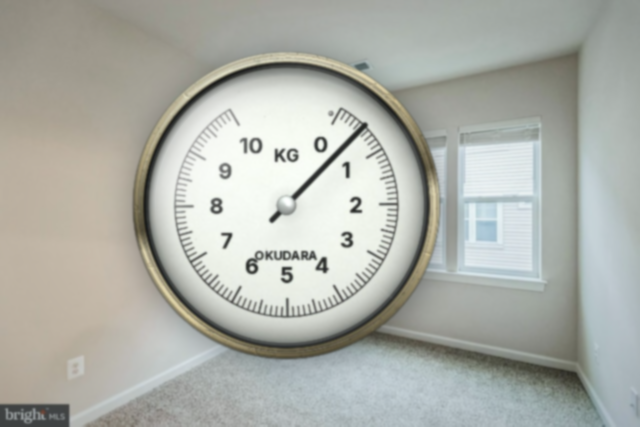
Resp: 0.5 kg
